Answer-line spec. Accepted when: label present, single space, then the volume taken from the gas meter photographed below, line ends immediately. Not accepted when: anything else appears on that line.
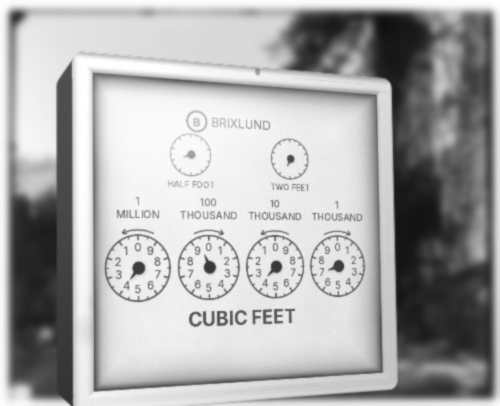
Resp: 393700 ft³
